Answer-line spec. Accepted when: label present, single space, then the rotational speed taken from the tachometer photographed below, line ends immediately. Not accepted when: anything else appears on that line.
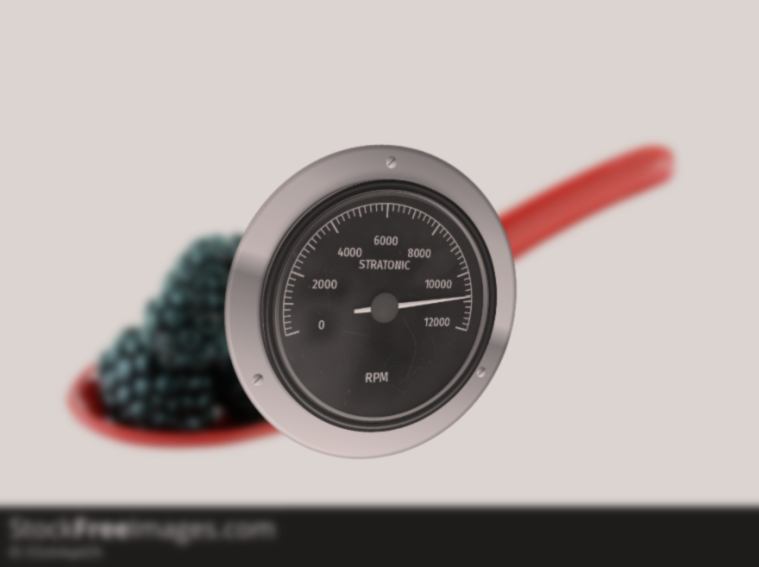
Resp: 10800 rpm
